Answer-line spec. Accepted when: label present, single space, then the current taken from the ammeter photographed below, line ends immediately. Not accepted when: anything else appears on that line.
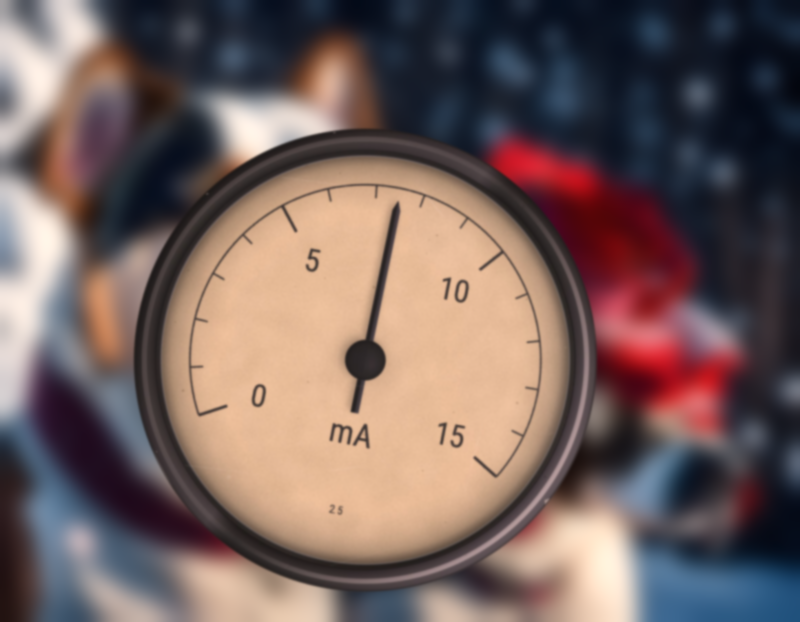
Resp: 7.5 mA
